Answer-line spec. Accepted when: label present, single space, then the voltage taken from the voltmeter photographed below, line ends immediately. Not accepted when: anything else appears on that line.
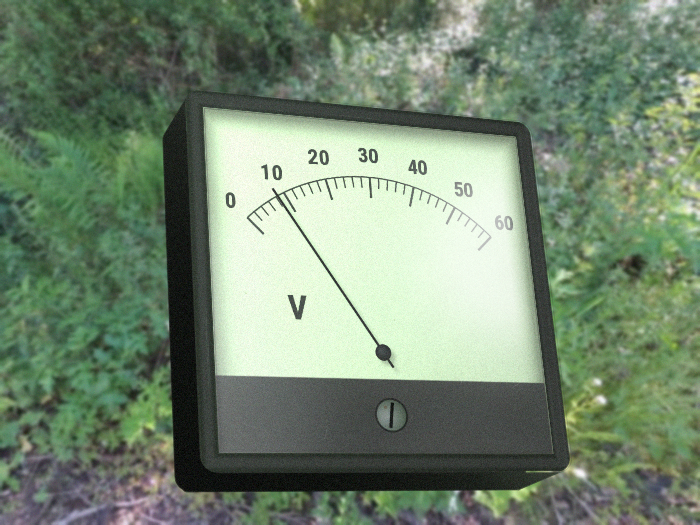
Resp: 8 V
